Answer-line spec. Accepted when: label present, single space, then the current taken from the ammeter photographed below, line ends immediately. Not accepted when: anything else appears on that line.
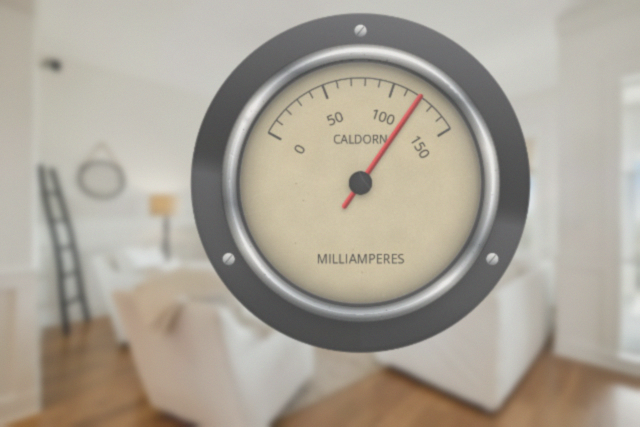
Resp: 120 mA
